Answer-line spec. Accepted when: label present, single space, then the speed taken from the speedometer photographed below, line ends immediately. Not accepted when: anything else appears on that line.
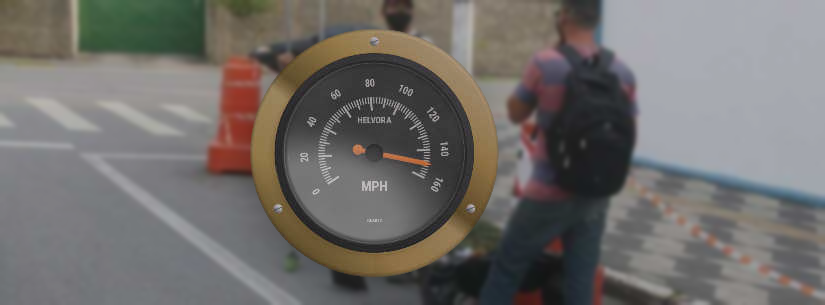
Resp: 150 mph
